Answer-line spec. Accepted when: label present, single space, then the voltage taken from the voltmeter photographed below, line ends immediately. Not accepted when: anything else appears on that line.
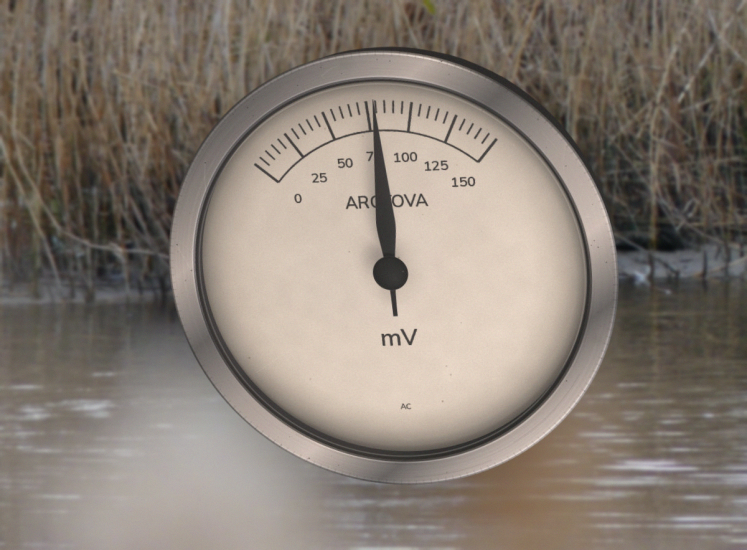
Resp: 80 mV
